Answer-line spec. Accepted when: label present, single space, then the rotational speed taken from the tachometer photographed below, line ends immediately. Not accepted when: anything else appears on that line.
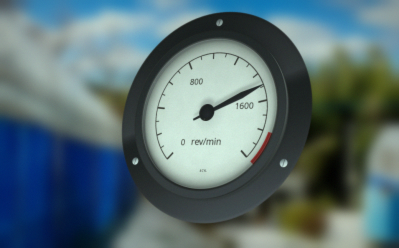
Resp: 1500 rpm
